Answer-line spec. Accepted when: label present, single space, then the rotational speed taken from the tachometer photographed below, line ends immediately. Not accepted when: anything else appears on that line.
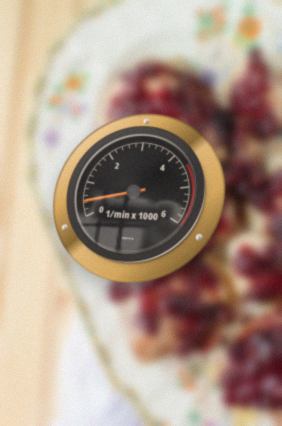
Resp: 400 rpm
